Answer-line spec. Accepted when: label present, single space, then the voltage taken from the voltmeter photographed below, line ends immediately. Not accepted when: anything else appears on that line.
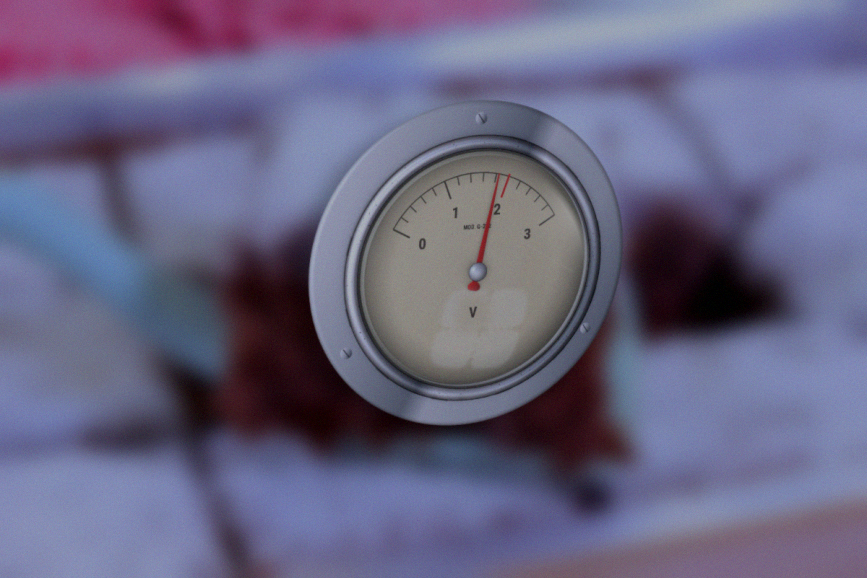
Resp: 1.8 V
